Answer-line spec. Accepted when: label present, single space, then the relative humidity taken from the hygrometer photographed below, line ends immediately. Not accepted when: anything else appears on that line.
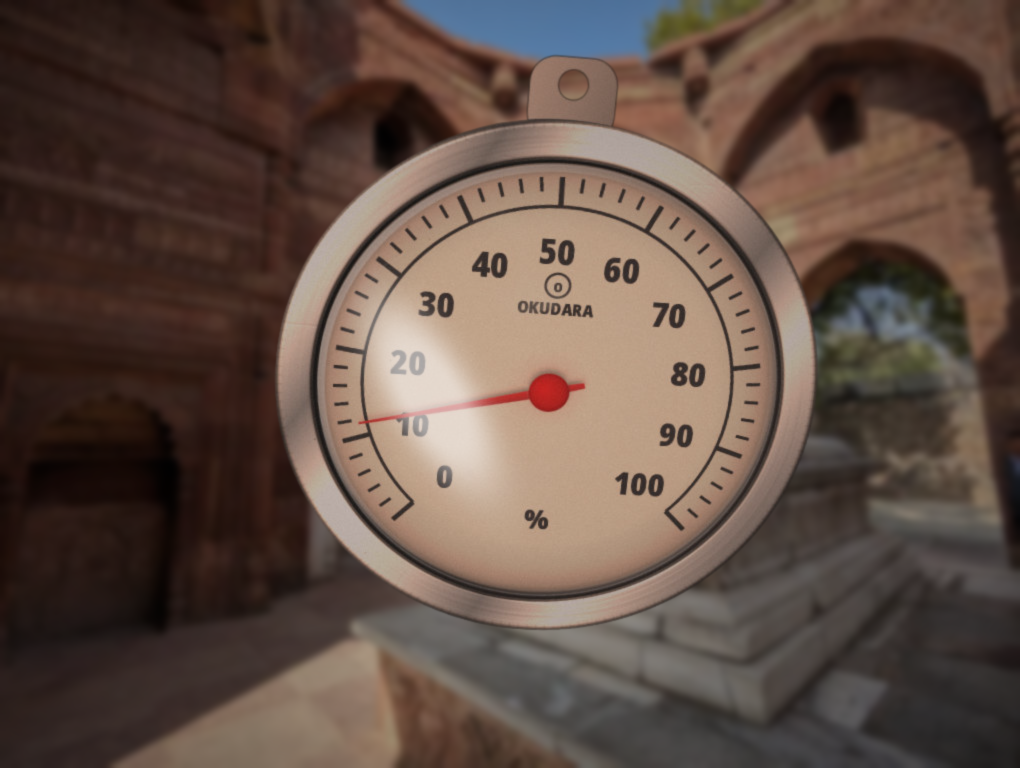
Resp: 12 %
